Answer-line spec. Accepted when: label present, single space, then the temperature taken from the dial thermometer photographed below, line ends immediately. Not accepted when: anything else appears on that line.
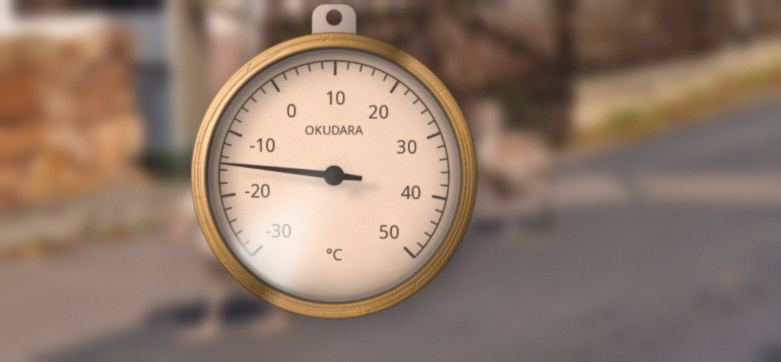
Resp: -15 °C
